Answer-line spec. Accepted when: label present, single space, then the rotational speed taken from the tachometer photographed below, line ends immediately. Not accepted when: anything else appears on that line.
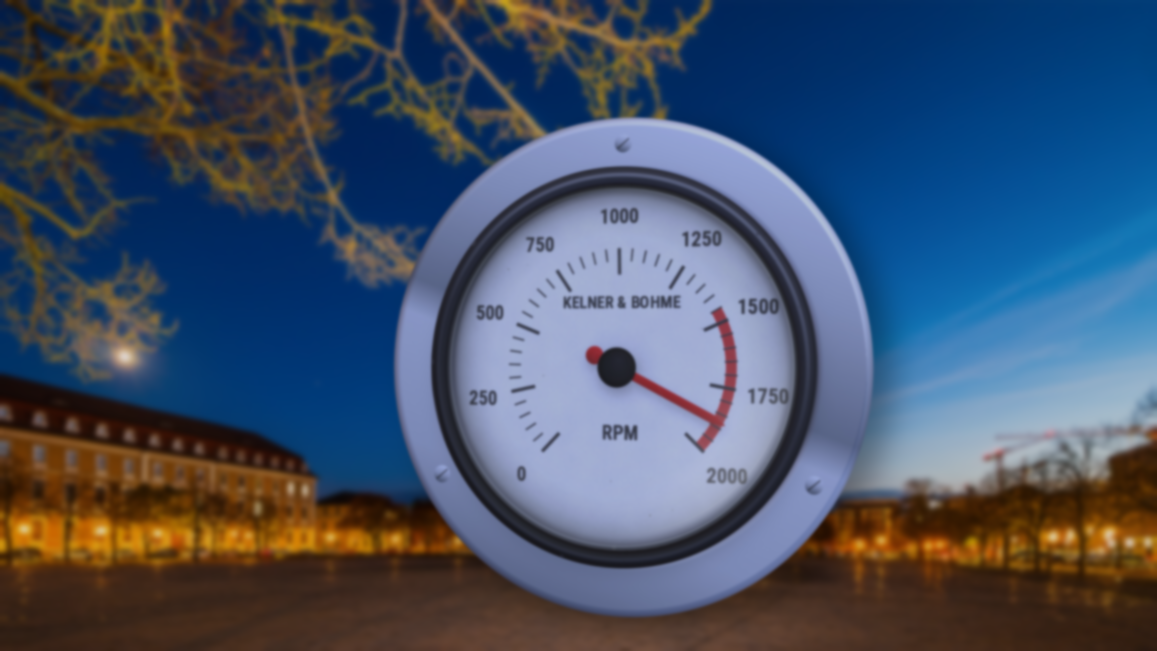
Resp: 1875 rpm
